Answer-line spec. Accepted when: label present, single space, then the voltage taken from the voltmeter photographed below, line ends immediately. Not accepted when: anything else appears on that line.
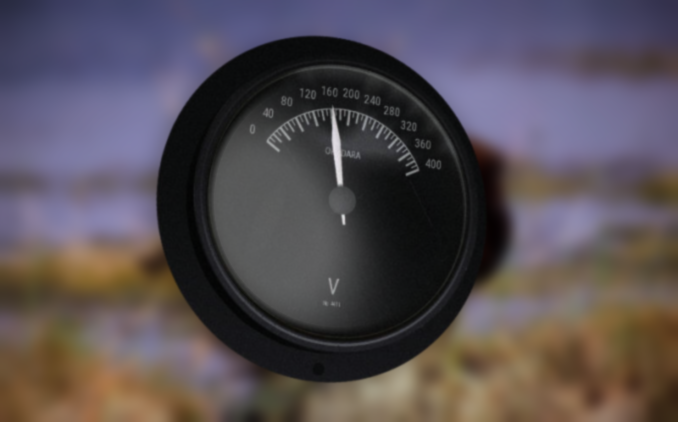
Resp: 160 V
